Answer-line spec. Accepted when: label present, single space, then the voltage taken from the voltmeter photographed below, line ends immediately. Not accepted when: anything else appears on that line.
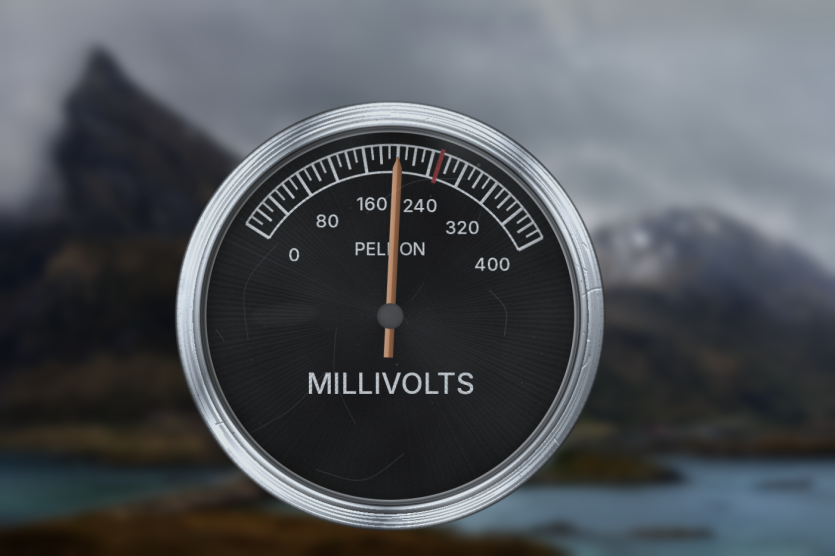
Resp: 200 mV
